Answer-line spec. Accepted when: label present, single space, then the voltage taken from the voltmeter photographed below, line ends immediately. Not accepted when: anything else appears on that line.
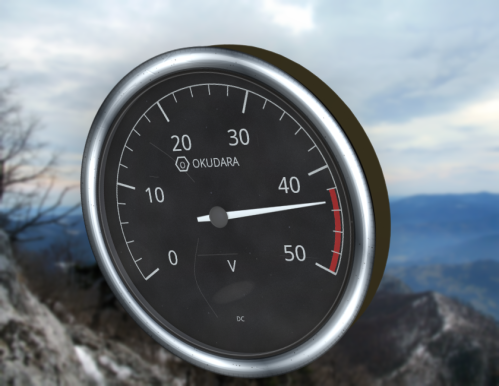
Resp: 43 V
